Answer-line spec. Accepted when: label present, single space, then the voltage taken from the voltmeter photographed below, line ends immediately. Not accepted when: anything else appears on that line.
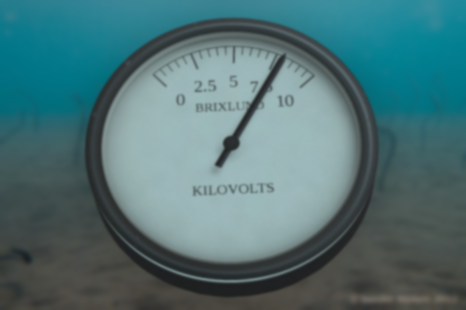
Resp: 8 kV
